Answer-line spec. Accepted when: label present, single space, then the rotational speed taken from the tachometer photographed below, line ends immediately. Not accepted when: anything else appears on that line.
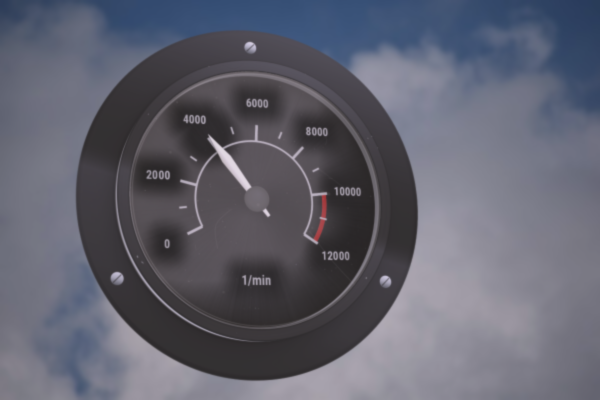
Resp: 4000 rpm
